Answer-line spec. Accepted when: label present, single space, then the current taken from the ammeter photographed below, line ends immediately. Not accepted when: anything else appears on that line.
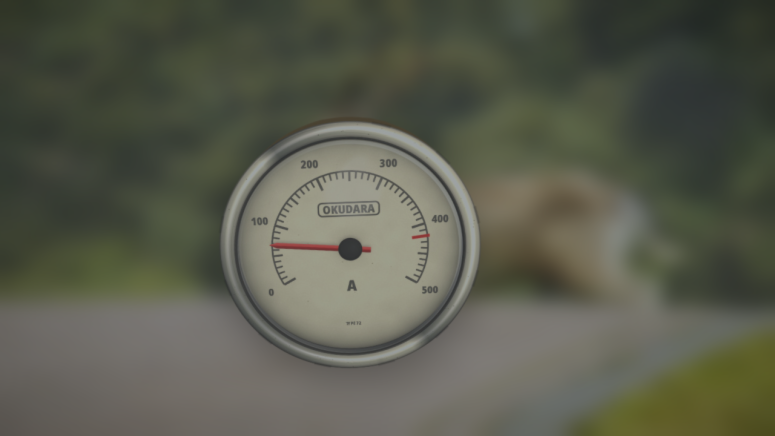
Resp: 70 A
